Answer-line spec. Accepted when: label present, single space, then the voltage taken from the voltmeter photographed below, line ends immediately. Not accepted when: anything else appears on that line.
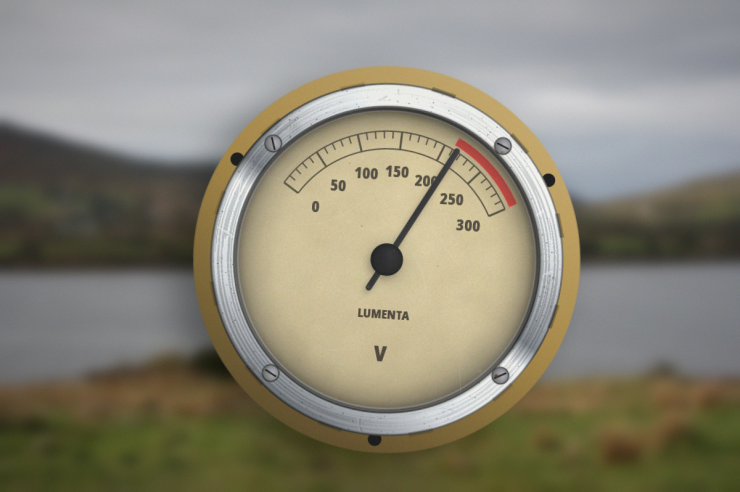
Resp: 215 V
